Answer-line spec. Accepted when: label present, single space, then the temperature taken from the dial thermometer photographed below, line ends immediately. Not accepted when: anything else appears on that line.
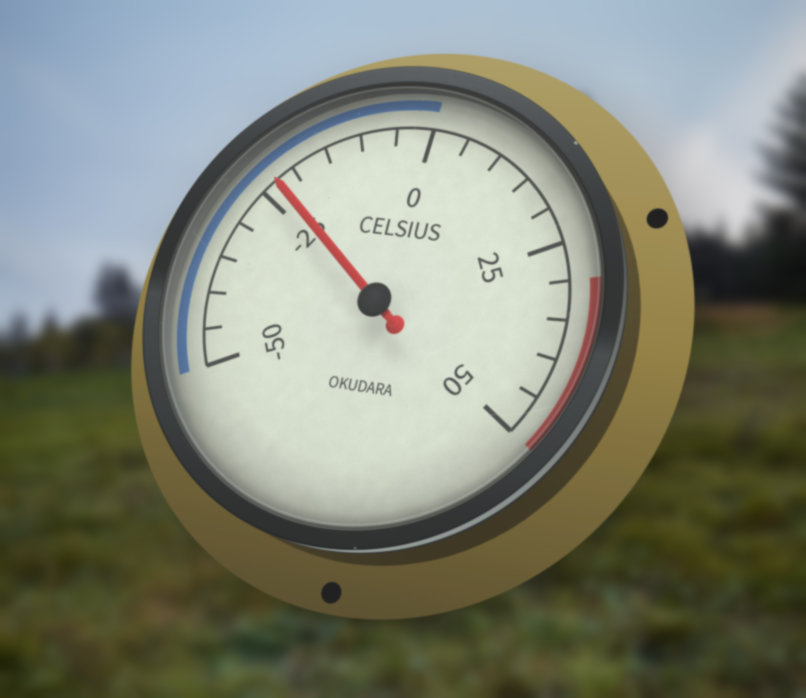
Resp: -22.5 °C
